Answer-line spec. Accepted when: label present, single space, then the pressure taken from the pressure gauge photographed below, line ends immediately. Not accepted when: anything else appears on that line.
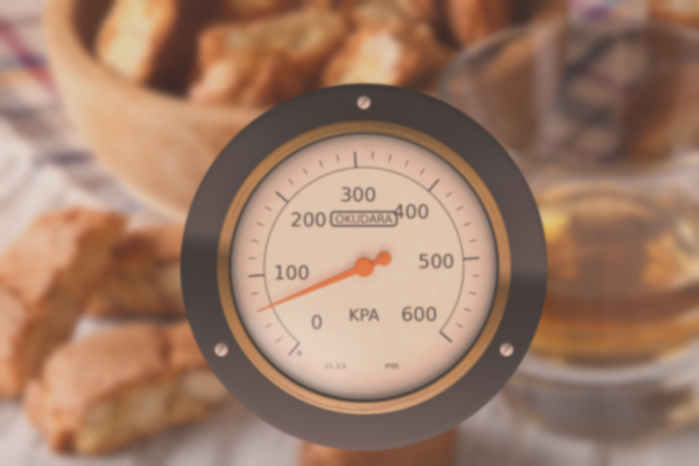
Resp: 60 kPa
